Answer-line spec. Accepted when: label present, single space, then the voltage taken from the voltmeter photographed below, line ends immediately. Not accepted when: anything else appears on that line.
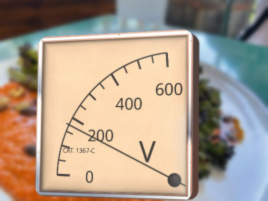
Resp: 175 V
